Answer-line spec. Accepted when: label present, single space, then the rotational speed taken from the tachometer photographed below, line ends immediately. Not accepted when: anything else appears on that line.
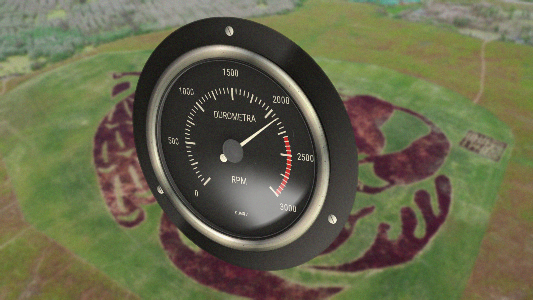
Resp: 2100 rpm
